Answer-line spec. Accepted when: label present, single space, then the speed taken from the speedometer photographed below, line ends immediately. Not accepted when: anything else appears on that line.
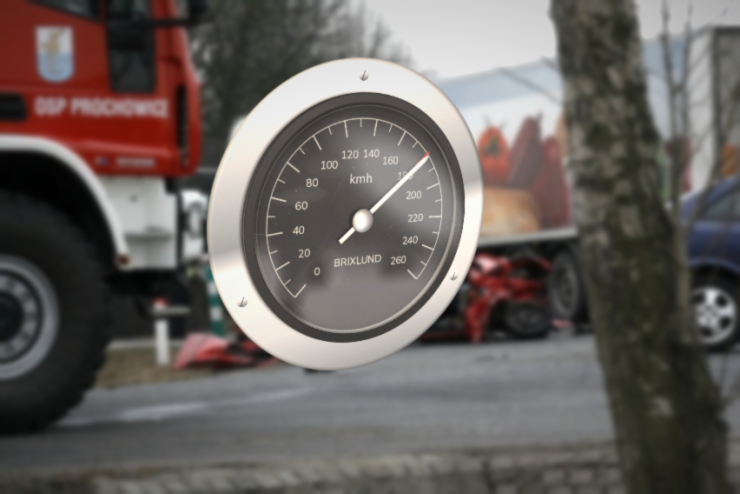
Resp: 180 km/h
